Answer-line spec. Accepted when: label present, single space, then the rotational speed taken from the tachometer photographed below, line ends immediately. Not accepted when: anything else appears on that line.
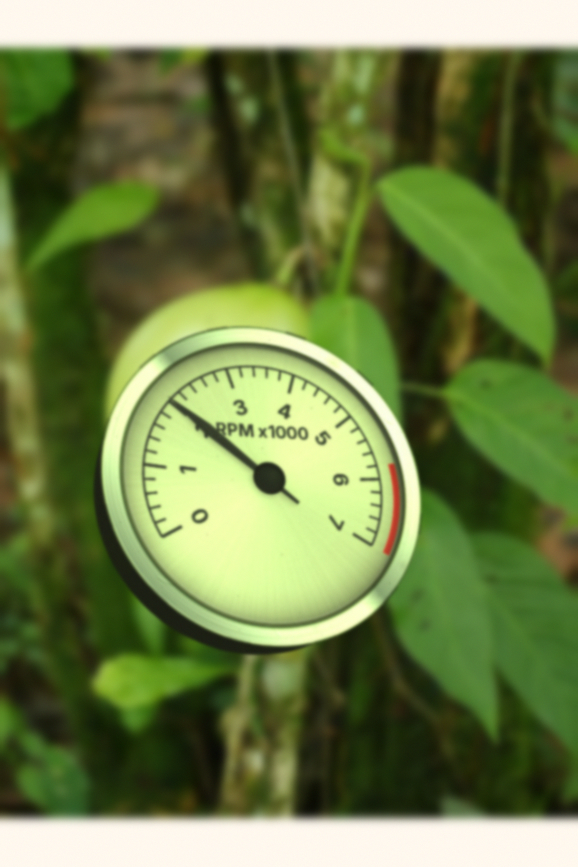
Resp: 2000 rpm
